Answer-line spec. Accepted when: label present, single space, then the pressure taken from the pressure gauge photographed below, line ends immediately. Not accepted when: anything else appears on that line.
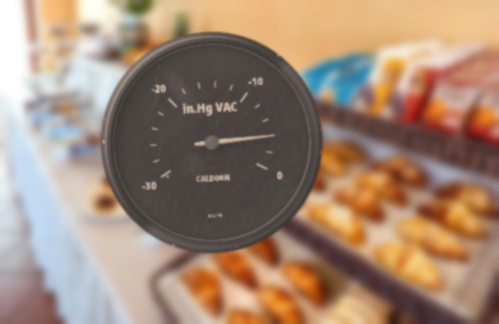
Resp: -4 inHg
